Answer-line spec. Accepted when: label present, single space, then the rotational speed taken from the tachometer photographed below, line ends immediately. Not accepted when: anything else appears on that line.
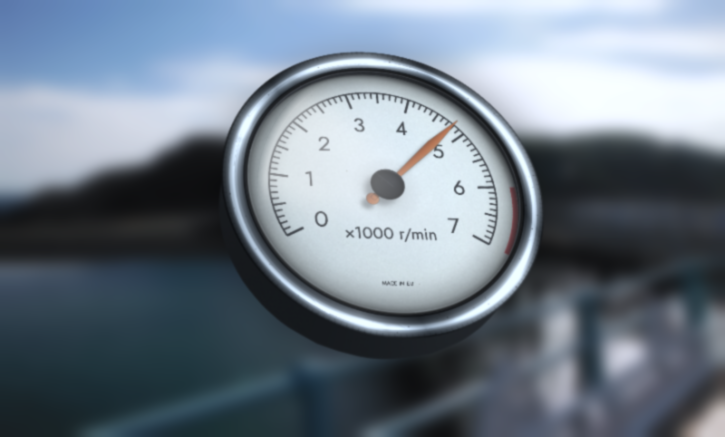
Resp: 4800 rpm
